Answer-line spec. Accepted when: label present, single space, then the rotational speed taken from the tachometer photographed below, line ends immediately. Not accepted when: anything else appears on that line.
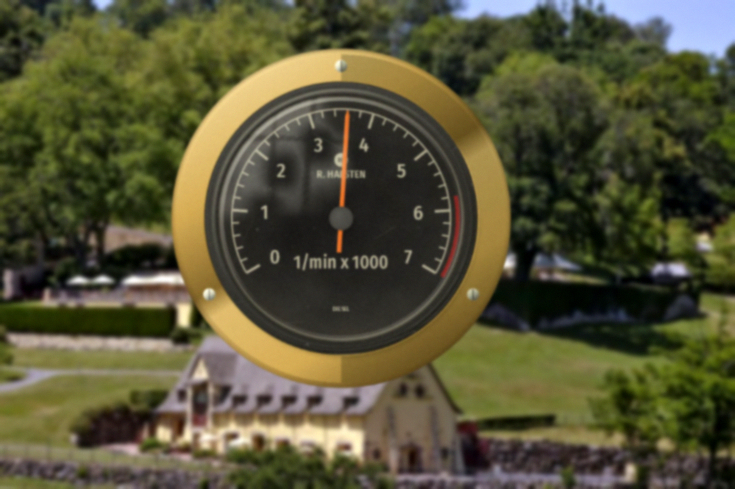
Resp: 3600 rpm
